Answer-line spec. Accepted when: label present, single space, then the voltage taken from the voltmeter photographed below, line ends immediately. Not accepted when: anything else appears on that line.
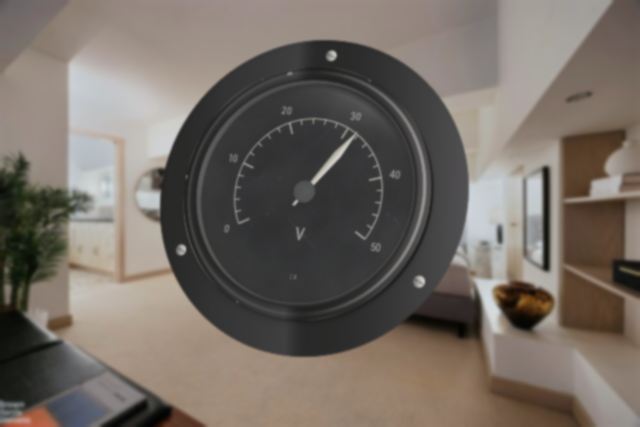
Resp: 32 V
